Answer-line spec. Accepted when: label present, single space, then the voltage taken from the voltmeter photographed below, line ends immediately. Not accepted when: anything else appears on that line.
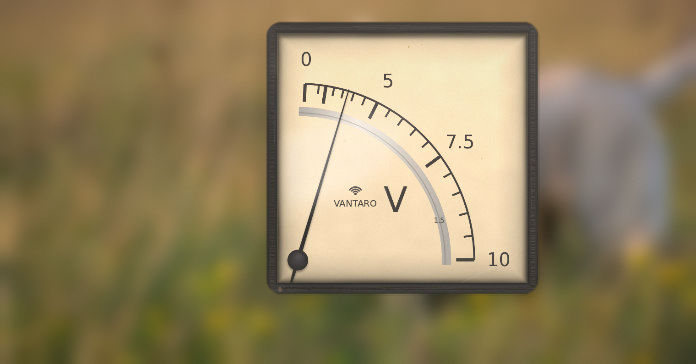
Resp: 3.75 V
